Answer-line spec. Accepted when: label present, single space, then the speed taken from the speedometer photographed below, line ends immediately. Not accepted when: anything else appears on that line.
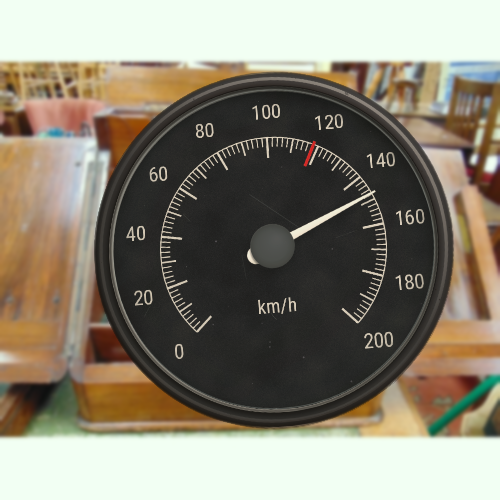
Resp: 148 km/h
